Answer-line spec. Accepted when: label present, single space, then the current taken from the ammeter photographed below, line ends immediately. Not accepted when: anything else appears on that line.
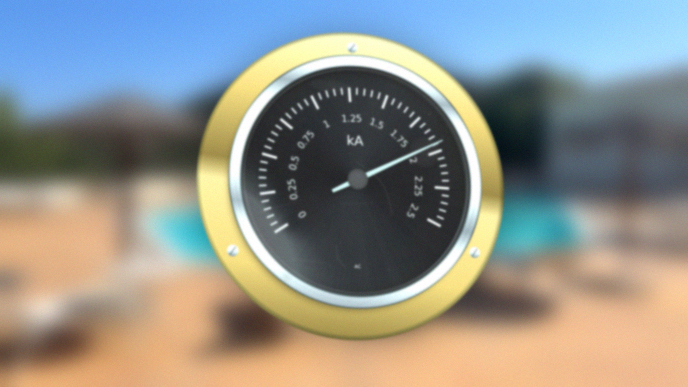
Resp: 1.95 kA
